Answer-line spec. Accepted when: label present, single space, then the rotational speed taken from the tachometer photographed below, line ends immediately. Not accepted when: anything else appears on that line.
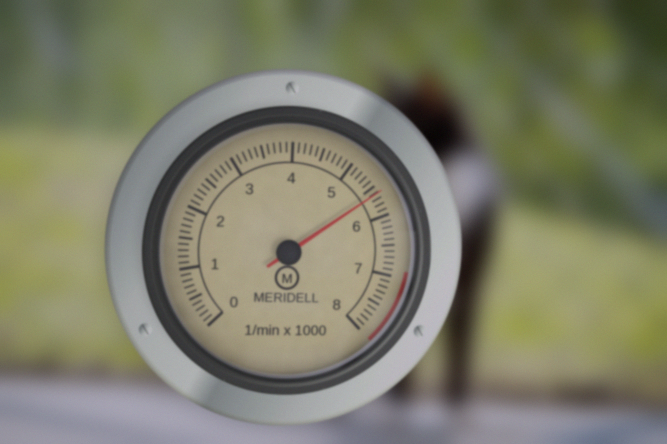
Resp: 5600 rpm
